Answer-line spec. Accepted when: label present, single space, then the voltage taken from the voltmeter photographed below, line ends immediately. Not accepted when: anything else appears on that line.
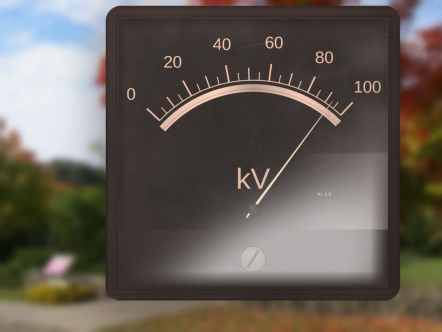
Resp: 92.5 kV
